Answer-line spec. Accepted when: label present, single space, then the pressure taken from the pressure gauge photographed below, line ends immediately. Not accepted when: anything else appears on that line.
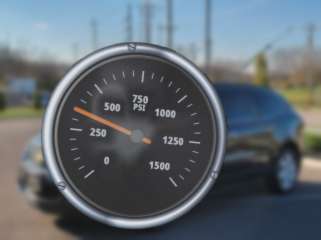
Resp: 350 psi
